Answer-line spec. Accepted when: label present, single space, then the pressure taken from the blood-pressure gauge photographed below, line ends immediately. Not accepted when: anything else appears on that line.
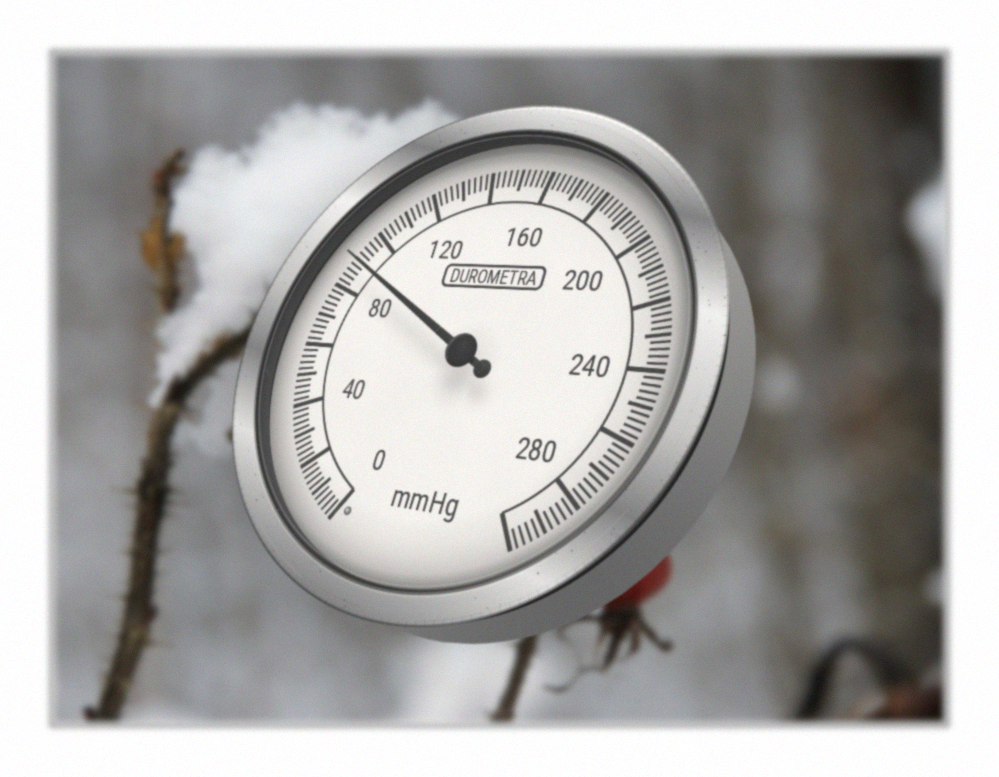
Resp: 90 mmHg
